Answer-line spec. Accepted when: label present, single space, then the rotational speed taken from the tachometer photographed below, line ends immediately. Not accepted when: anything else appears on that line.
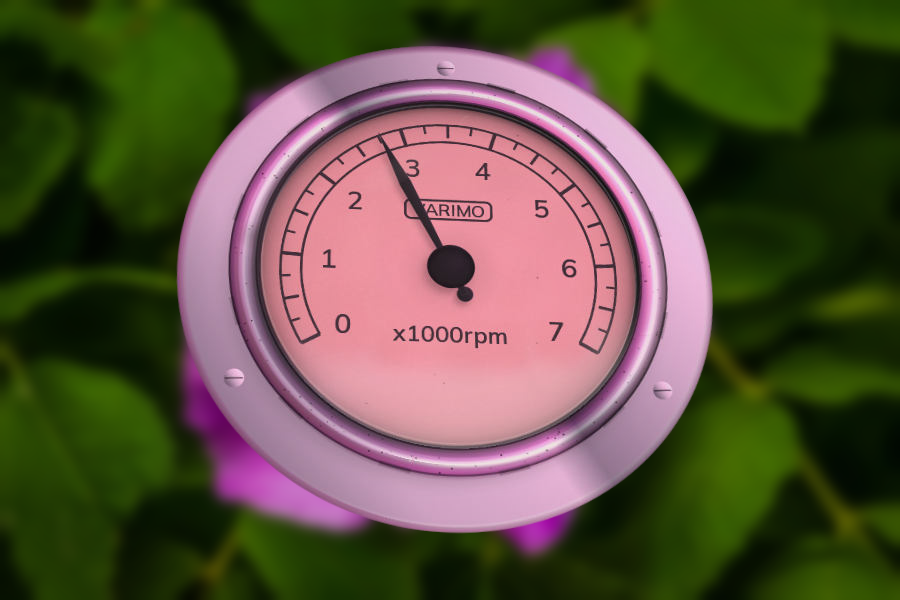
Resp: 2750 rpm
